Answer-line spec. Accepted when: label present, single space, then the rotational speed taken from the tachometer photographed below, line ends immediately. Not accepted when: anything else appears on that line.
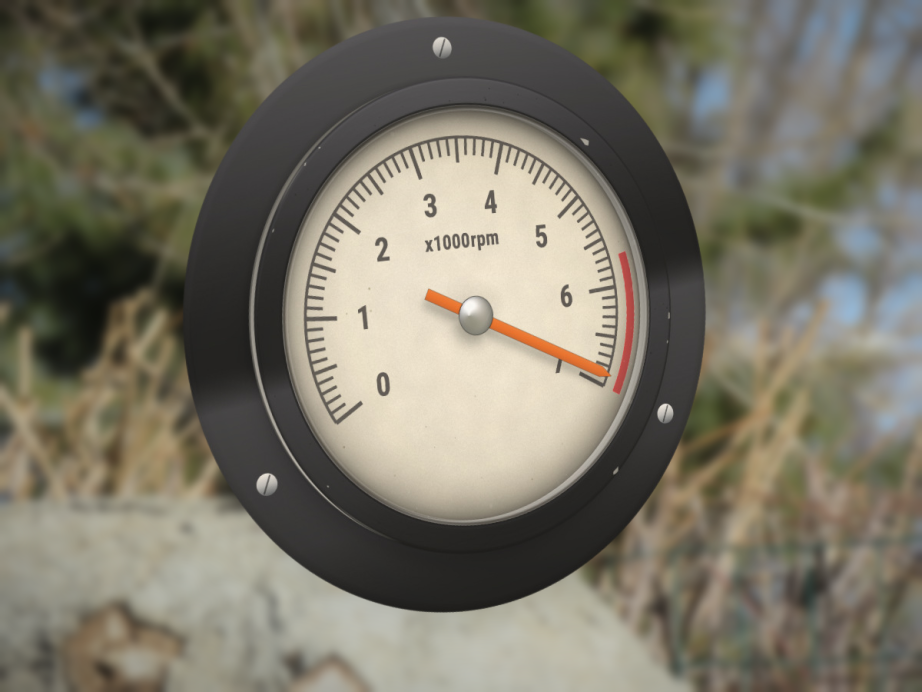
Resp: 6900 rpm
